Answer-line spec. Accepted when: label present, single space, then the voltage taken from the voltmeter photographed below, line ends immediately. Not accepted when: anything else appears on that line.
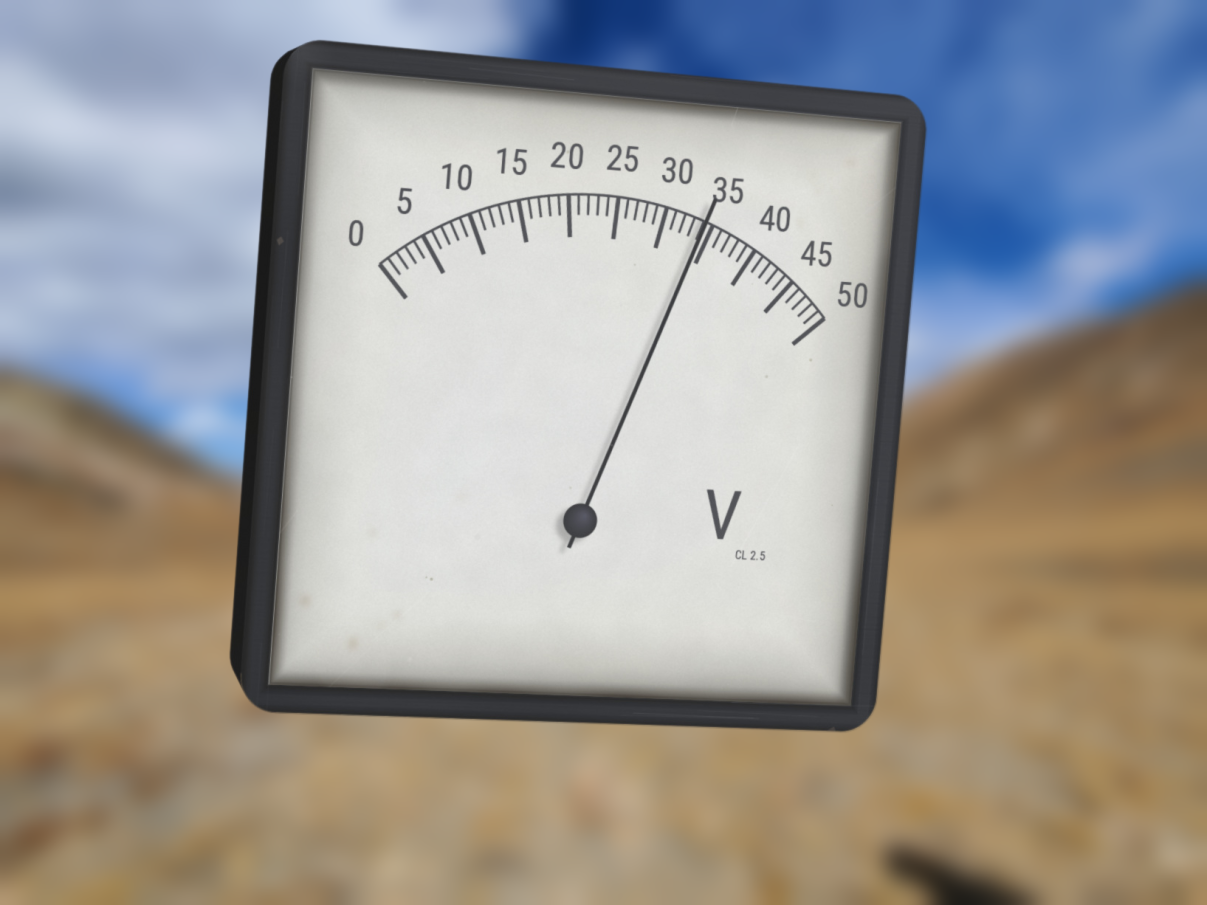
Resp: 34 V
